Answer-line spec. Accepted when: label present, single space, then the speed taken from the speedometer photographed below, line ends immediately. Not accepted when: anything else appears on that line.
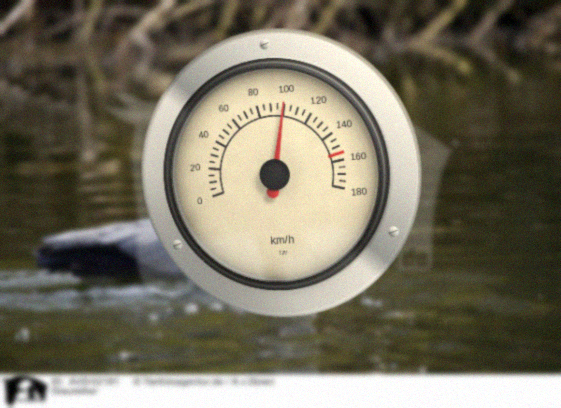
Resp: 100 km/h
